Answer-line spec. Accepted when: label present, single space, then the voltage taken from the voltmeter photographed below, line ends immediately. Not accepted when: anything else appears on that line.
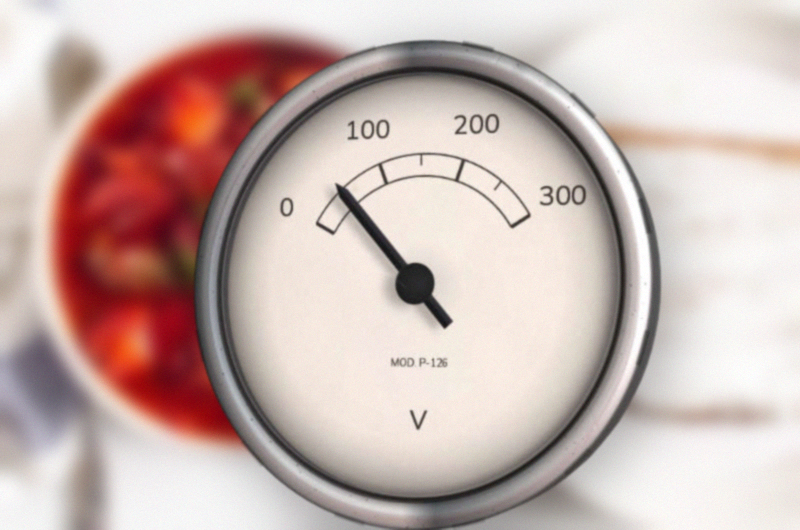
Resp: 50 V
